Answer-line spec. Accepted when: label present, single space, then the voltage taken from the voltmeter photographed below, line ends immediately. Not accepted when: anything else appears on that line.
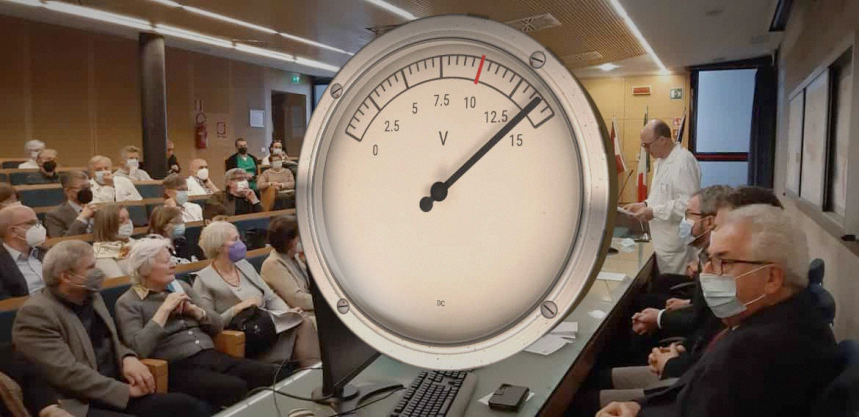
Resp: 14 V
